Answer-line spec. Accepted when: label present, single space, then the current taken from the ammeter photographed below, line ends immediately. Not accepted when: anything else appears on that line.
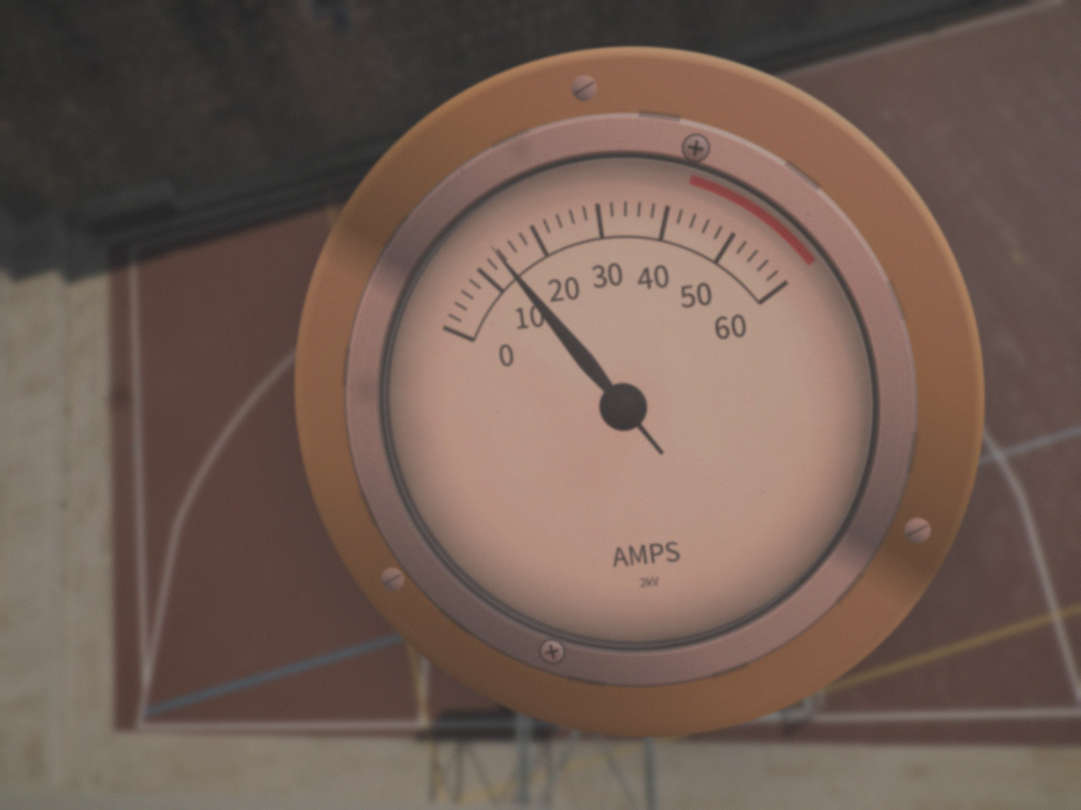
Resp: 14 A
